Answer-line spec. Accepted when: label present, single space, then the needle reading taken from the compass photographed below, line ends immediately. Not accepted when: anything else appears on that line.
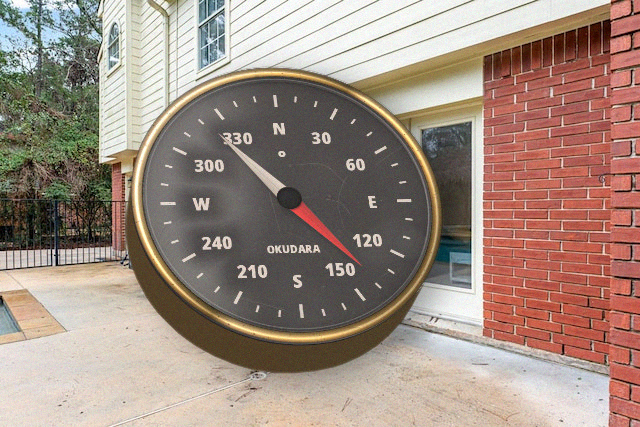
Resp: 140 °
